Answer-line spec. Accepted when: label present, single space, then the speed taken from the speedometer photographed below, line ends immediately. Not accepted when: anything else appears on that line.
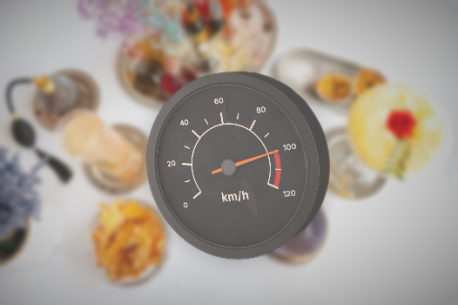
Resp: 100 km/h
